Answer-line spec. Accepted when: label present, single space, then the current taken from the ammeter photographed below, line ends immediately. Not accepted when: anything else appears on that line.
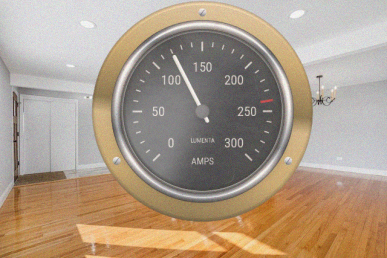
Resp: 120 A
